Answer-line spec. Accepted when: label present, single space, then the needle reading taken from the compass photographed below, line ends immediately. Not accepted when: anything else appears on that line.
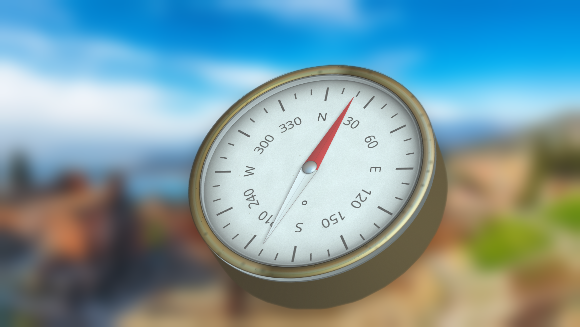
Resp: 20 °
